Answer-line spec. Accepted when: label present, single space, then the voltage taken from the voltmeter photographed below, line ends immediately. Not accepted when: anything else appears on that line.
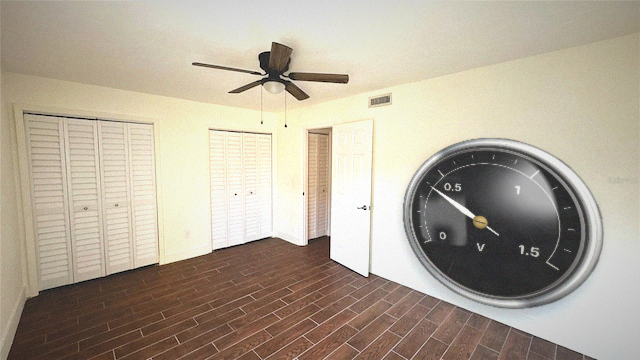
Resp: 0.4 V
